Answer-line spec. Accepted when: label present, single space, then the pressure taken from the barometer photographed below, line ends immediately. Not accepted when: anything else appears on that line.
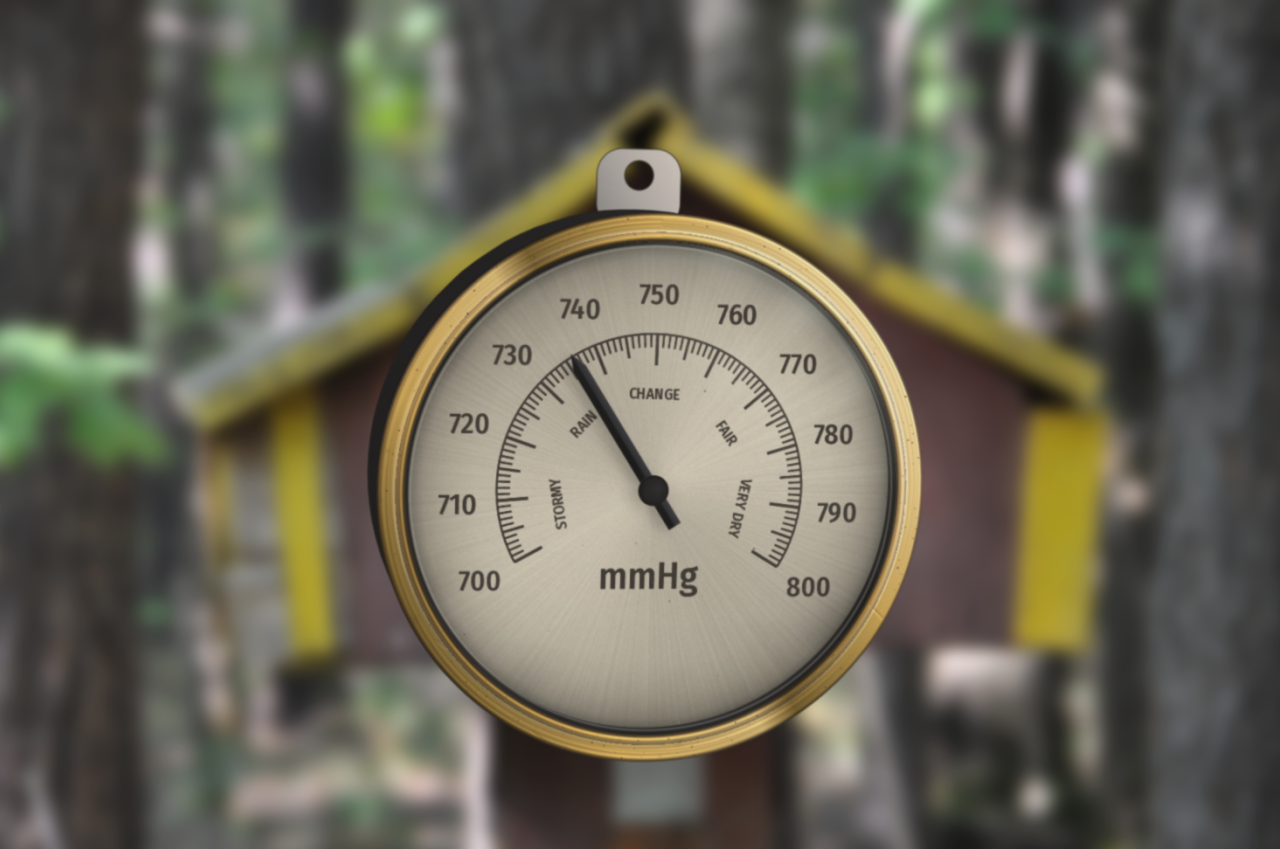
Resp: 736 mmHg
